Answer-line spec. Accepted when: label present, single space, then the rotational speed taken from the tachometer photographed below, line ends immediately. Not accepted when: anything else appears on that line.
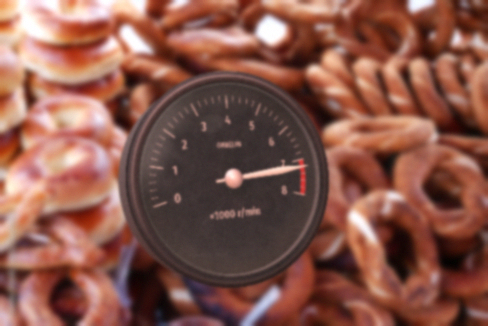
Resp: 7200 rpm
